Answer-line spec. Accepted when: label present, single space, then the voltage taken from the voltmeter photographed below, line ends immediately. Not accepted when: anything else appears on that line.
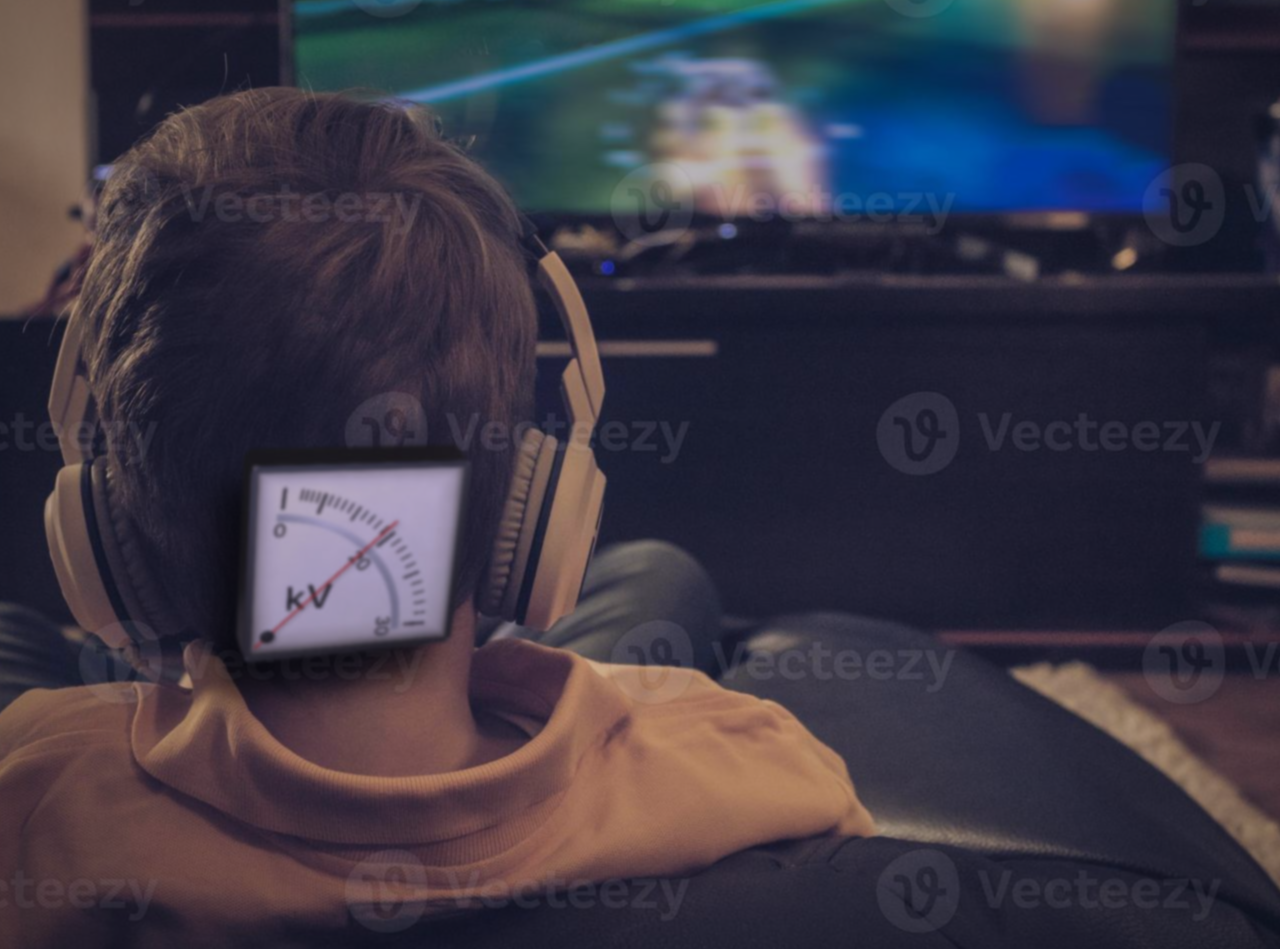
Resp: 19 kV
